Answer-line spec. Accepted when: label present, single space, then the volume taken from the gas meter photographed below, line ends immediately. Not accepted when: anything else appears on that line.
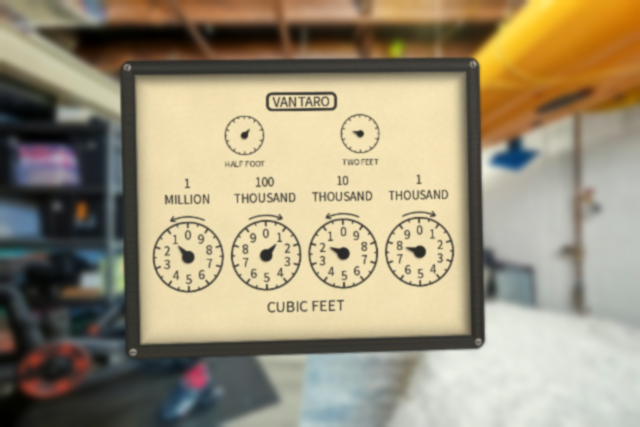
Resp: 111800 ft³
